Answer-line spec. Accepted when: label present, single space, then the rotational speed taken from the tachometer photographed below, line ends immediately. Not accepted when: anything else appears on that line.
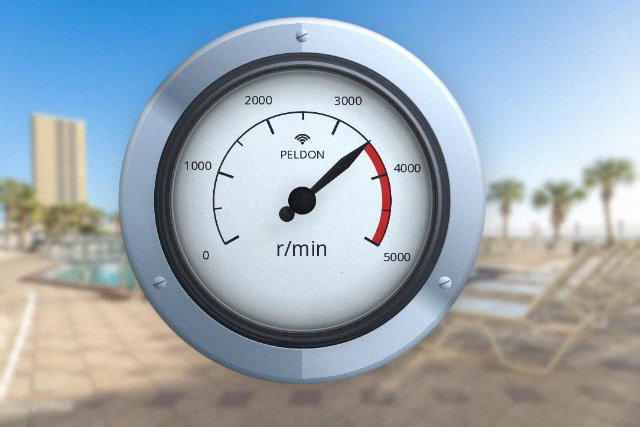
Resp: 3500 rpm
